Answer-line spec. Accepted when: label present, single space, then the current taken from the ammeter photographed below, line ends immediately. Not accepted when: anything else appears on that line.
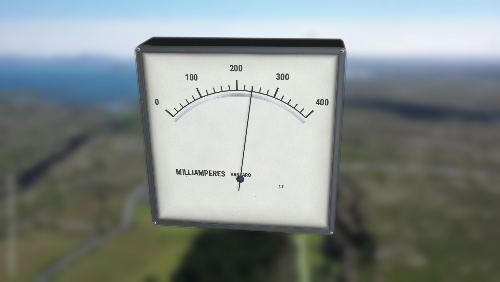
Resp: 240 mA
